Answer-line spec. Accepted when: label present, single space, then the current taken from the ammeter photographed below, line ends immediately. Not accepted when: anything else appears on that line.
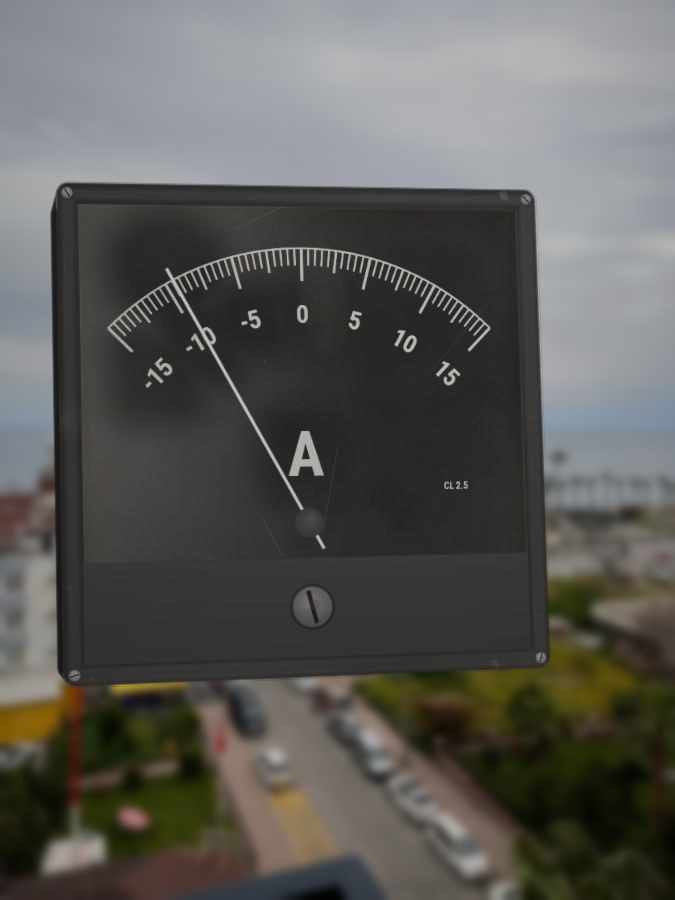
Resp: -9.5 A
